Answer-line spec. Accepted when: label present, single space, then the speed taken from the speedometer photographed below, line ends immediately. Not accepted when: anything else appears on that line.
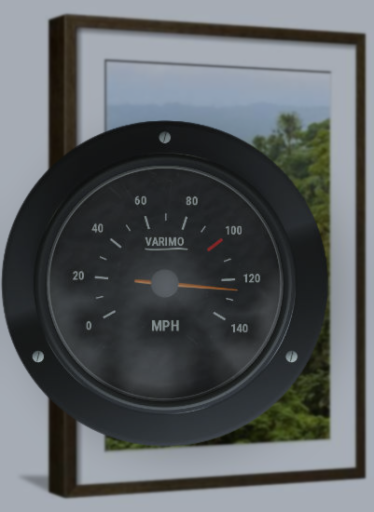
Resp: 125 mph
